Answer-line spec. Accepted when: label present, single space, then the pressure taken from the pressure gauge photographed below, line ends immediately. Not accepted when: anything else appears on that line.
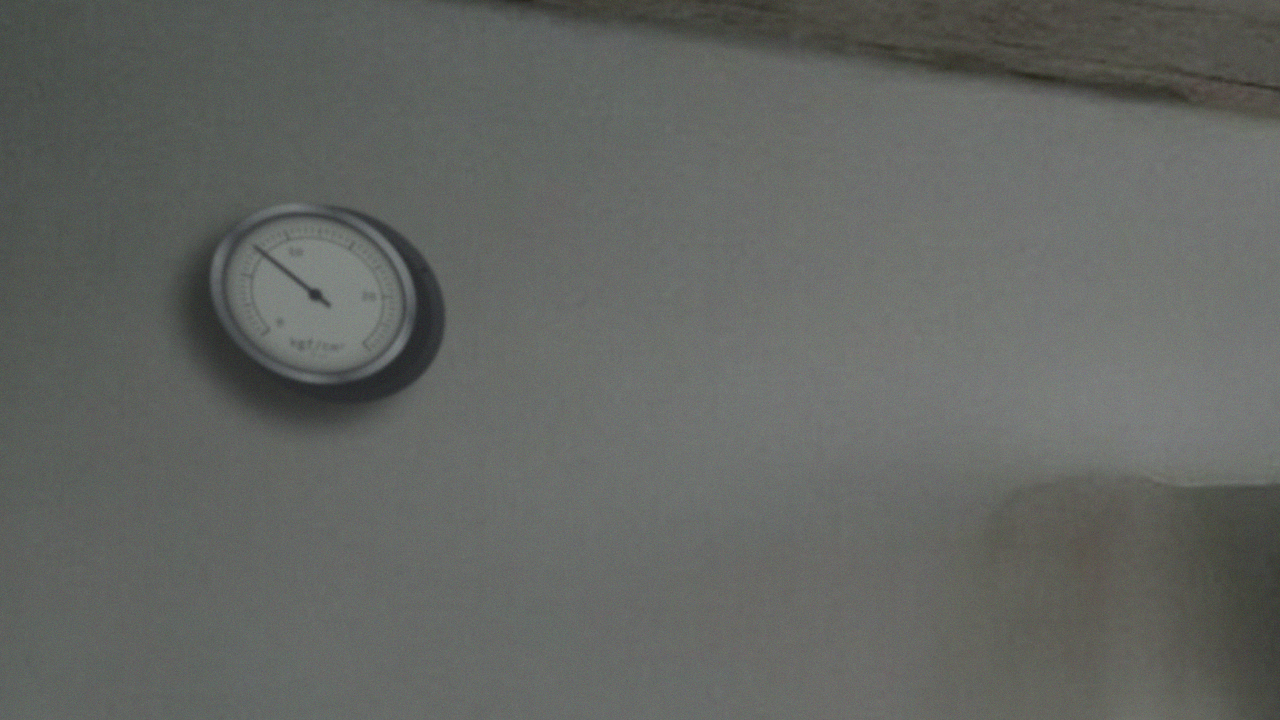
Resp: 7.5 kg/cm²
